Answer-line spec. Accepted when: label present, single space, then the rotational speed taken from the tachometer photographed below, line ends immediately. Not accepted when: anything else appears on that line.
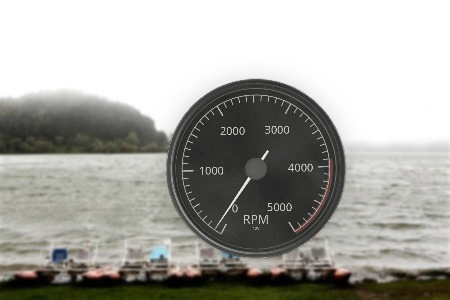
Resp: 100 rpm
